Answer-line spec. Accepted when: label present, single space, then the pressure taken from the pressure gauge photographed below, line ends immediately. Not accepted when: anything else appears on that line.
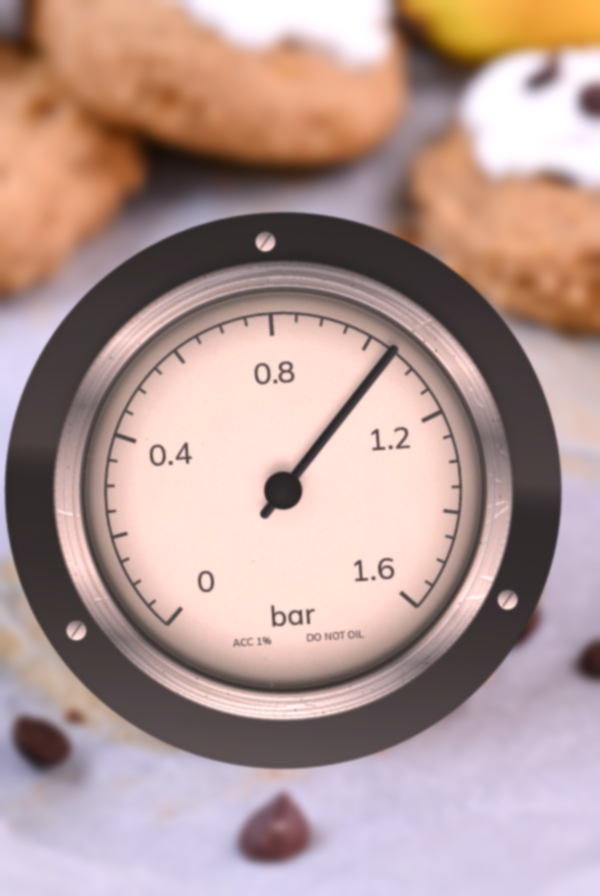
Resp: 1.05 bar
